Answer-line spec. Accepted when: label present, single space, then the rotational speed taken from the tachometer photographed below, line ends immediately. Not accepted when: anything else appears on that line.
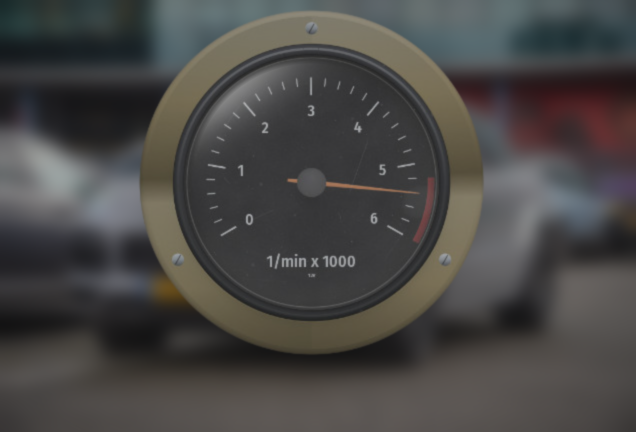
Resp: 5400 rpm
